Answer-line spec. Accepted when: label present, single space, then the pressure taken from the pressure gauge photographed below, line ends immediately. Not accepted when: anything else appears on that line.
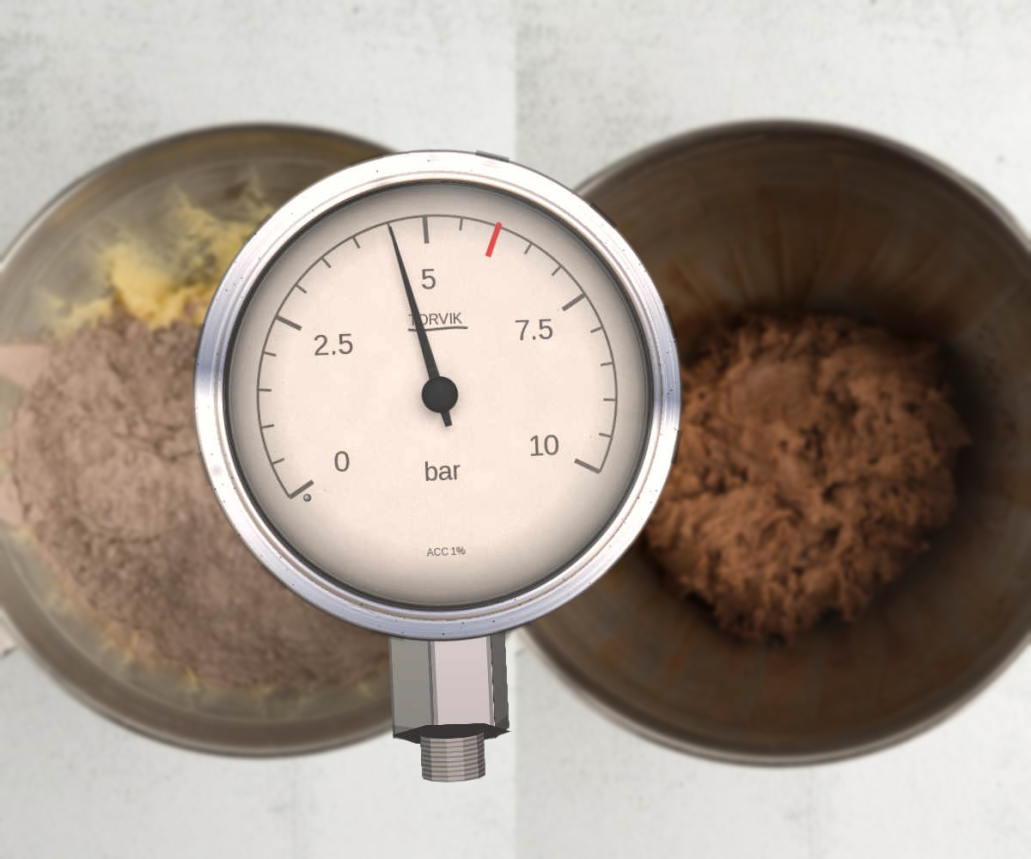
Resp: 4.5 bar
